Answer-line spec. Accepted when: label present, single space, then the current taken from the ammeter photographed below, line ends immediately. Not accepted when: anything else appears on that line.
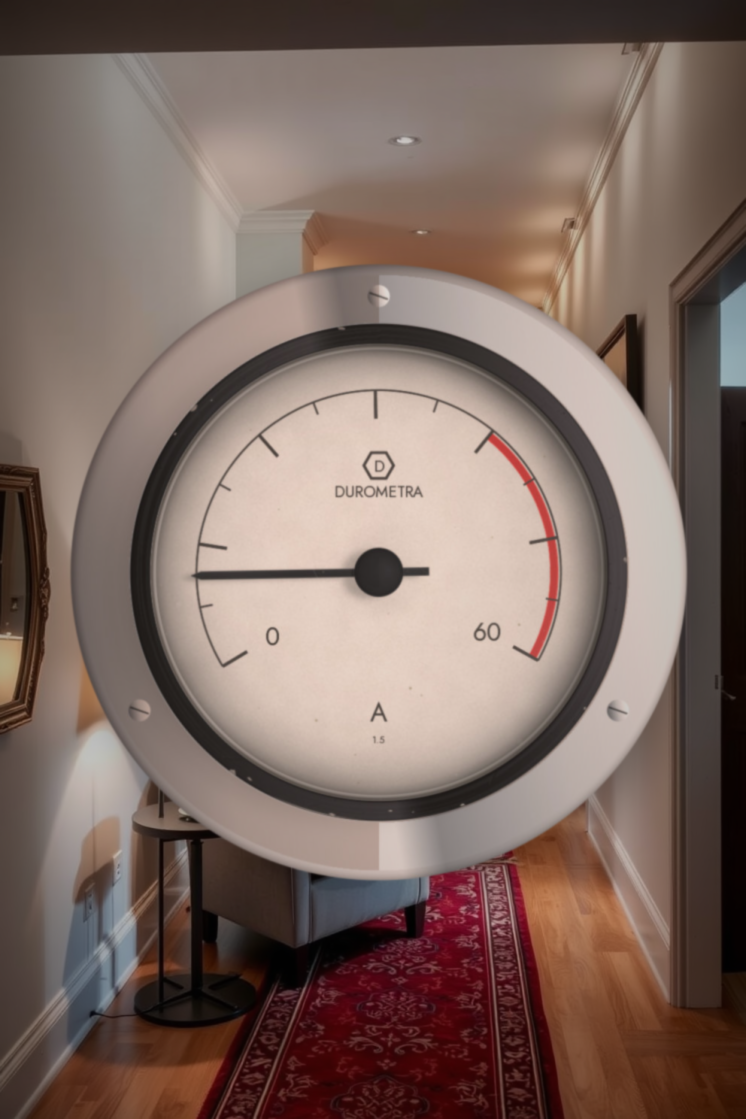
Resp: 7.5 A
